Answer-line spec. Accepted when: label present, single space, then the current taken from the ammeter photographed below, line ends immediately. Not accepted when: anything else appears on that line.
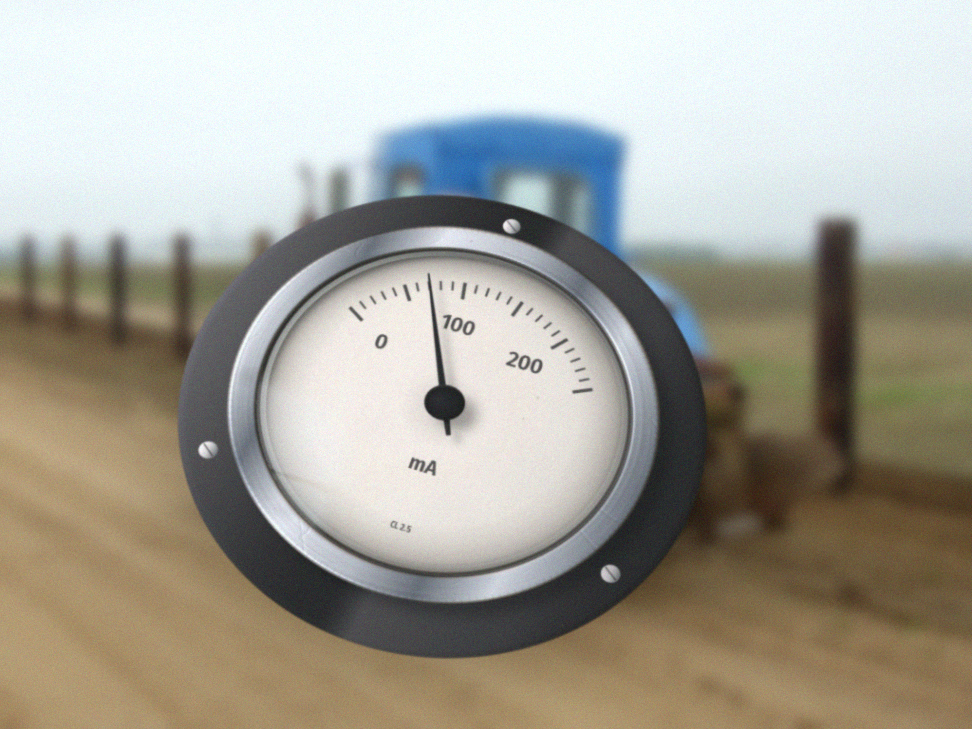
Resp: 70 mA
